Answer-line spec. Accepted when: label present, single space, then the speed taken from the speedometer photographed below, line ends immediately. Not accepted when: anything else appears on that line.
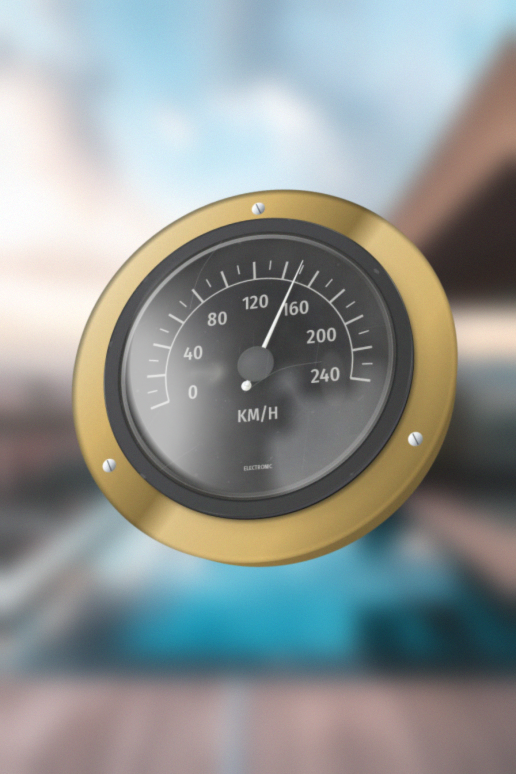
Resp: 150 km/h
